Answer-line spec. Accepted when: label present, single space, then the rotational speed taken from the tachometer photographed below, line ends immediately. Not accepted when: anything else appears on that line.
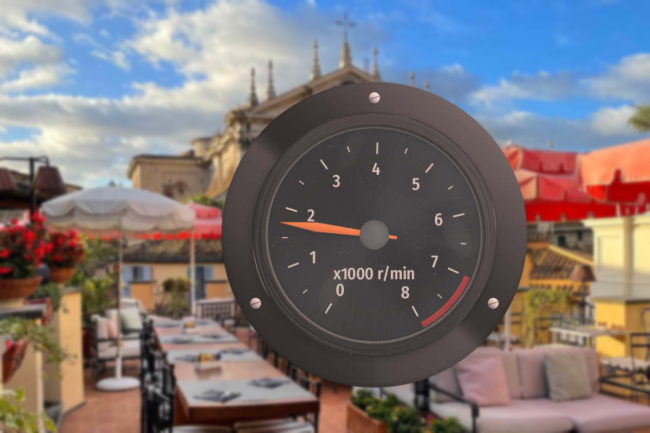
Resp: 1750 rpm
